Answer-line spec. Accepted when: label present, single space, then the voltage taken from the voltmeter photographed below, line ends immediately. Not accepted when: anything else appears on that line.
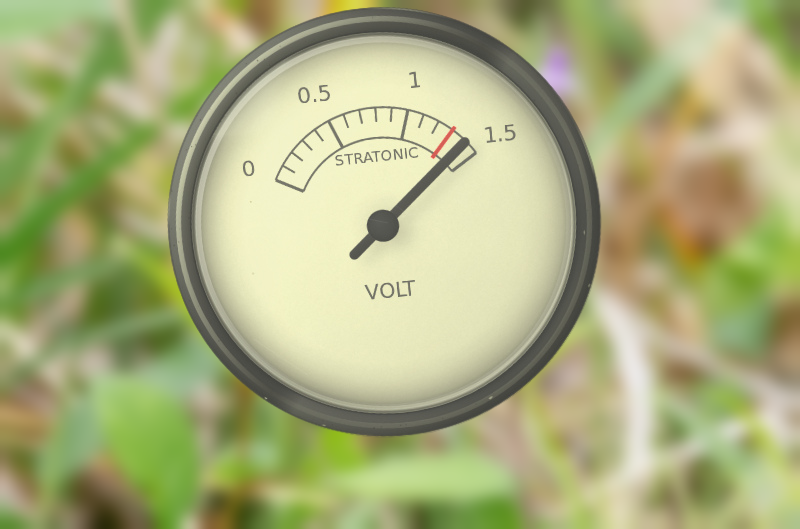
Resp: 1.4 V
